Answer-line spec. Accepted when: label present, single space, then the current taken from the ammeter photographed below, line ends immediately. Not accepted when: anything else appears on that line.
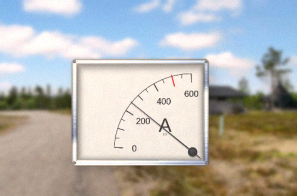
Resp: 250 A
